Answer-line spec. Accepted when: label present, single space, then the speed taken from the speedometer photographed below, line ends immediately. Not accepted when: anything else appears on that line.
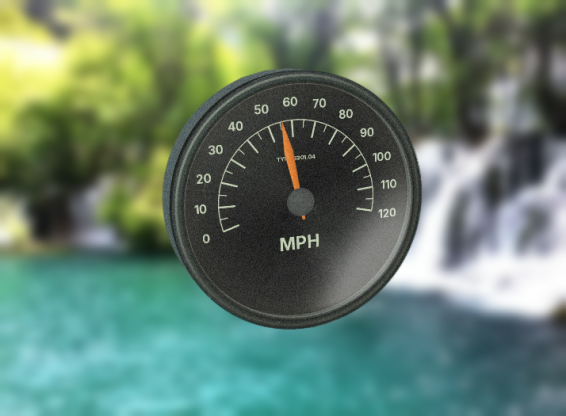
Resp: 55 mph
